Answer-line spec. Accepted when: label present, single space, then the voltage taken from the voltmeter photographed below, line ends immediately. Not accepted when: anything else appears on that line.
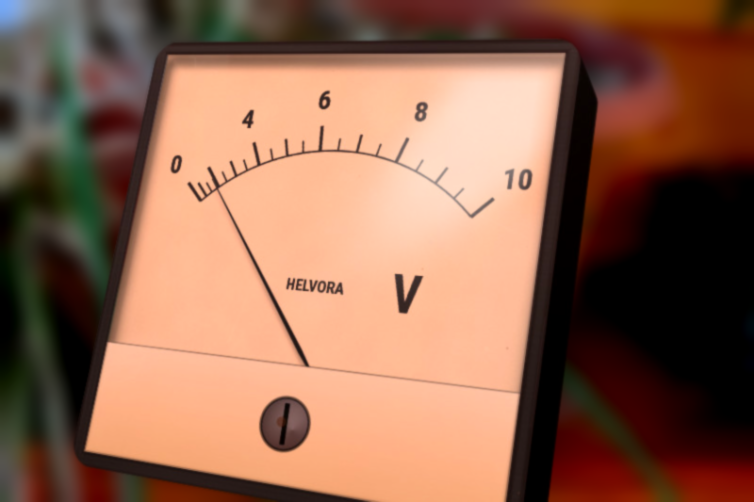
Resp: 2 V
